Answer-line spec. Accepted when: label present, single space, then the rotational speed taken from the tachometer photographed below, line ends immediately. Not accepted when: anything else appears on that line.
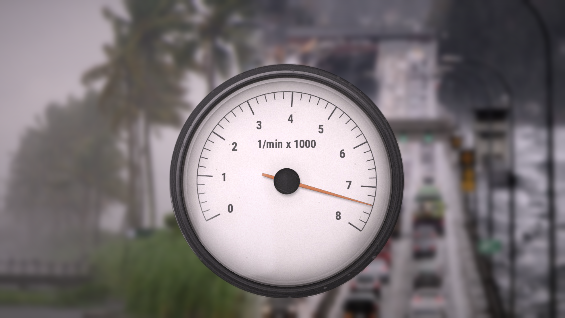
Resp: 7400 rpm
